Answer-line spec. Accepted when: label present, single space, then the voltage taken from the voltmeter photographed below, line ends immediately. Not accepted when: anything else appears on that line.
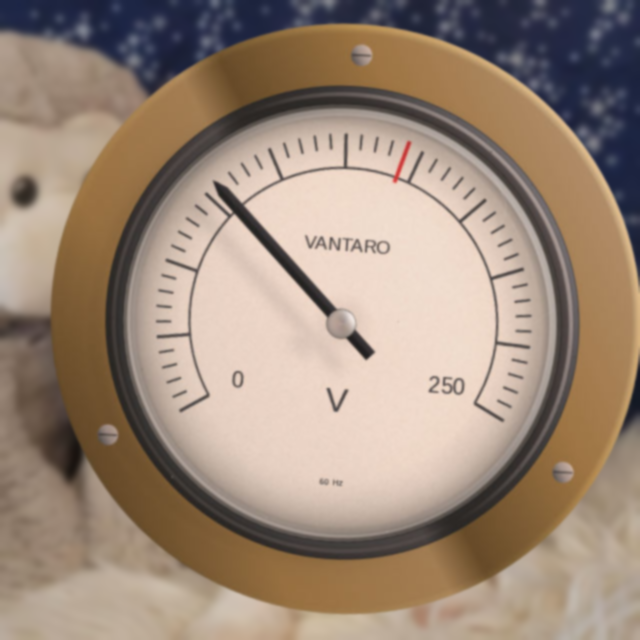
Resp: 80 V
